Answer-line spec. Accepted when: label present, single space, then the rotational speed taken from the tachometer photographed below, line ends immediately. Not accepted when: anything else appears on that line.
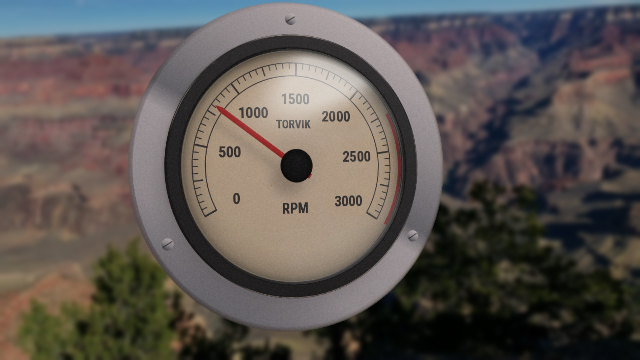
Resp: 800 rpm
